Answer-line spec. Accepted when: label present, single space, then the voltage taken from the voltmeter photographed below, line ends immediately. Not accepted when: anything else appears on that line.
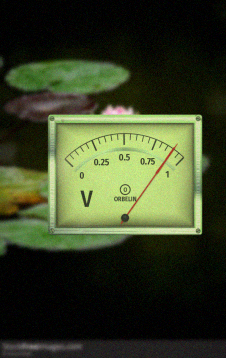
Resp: 0.9 V
